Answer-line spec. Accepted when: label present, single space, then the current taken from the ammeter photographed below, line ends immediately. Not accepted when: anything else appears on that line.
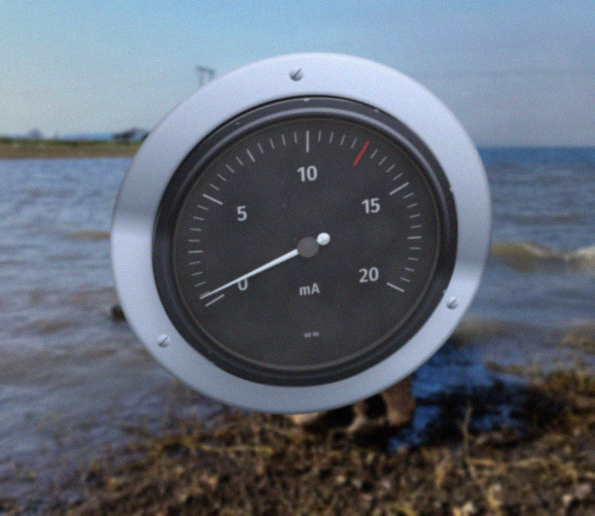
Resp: 0.5 mA
